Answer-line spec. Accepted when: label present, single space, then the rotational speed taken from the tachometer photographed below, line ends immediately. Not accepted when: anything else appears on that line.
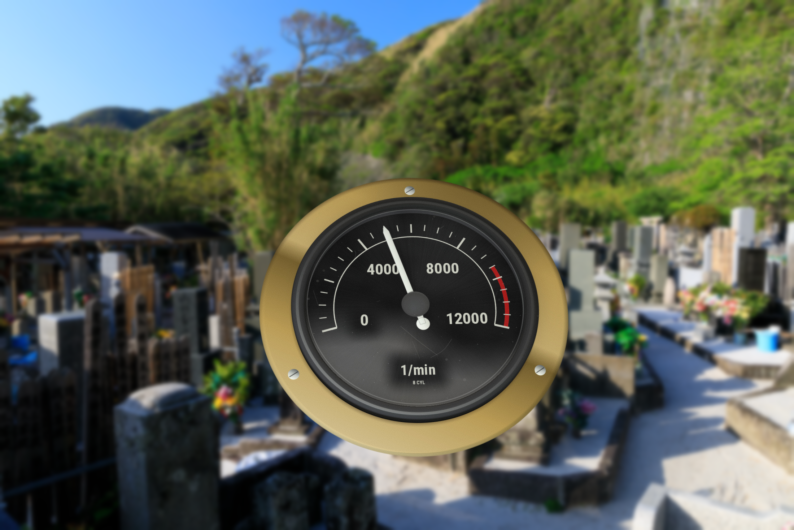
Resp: 5000 rpm
